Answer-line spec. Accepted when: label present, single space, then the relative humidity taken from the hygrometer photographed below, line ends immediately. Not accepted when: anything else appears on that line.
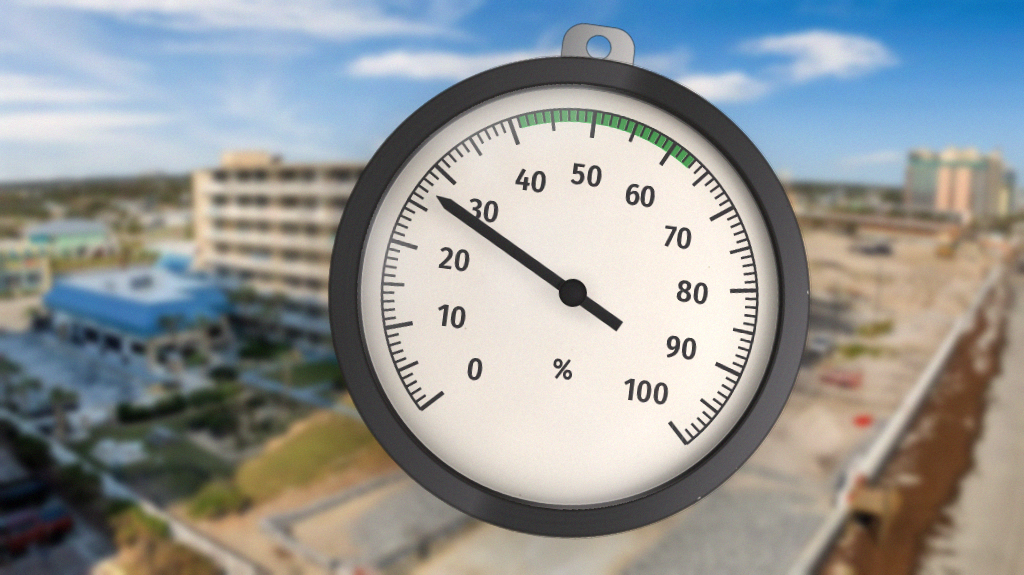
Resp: 27 %
